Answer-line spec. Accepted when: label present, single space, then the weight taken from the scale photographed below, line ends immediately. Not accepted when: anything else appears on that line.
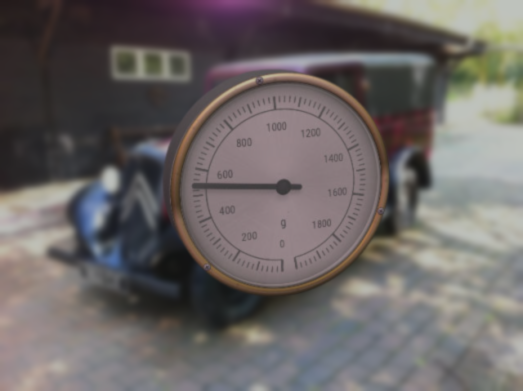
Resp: 540 g
